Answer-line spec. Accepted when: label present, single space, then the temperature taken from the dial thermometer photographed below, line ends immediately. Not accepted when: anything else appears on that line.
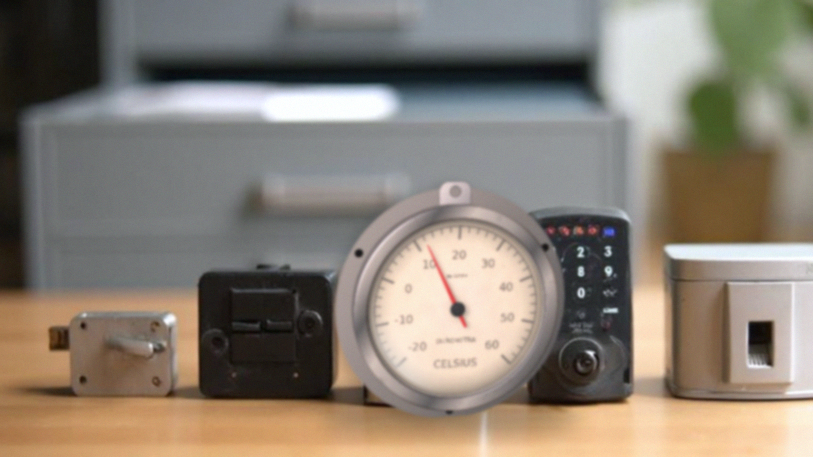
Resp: 12 °C
